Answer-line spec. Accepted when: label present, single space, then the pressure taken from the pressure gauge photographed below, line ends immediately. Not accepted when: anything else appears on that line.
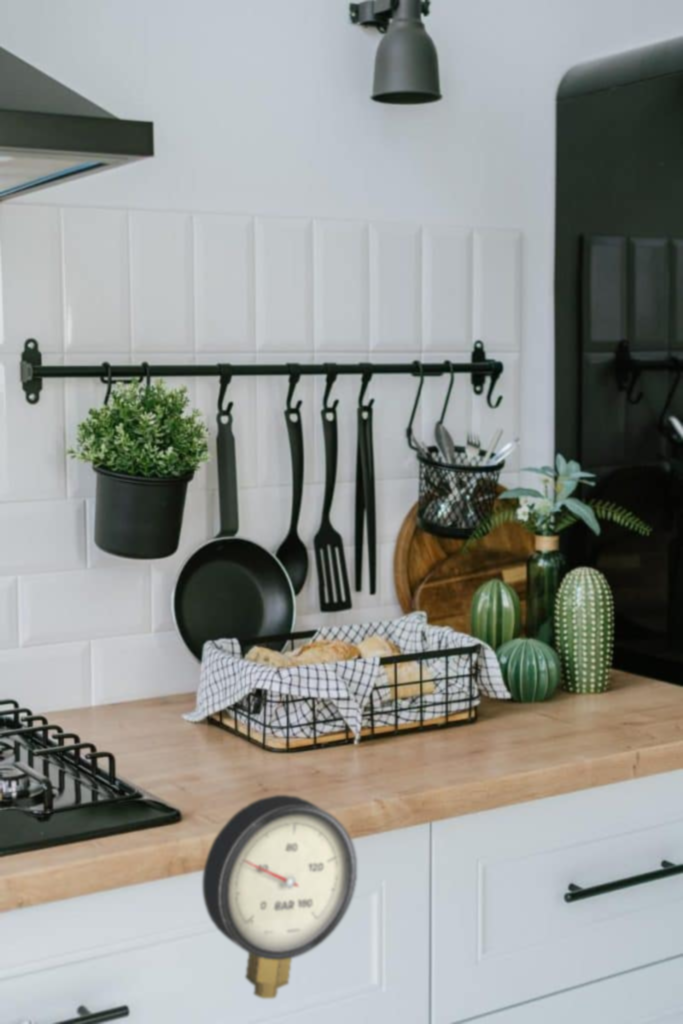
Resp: 40 bar
